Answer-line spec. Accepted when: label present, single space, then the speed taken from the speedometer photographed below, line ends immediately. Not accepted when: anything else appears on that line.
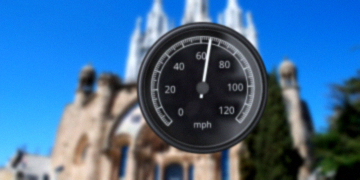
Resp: 65 mph
